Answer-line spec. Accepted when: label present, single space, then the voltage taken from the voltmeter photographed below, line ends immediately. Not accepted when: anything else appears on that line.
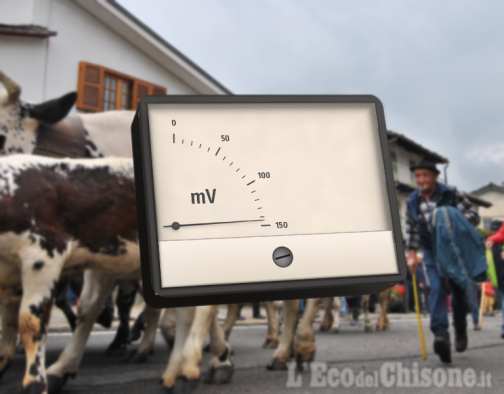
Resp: 145 mV
